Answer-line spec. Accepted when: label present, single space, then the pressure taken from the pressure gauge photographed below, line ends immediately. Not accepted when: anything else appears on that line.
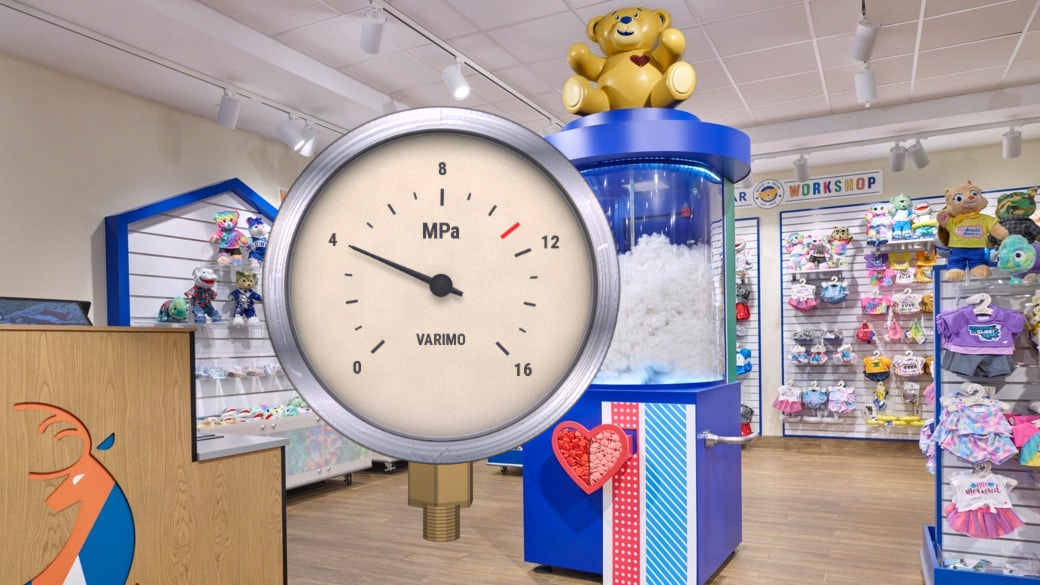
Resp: 4 MPa
